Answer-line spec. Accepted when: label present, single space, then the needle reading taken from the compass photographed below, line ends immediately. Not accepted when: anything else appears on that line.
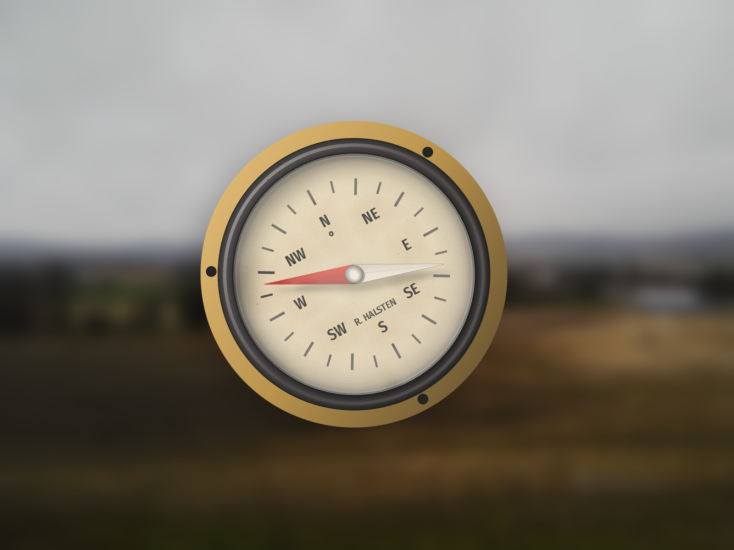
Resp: 292.5 °
